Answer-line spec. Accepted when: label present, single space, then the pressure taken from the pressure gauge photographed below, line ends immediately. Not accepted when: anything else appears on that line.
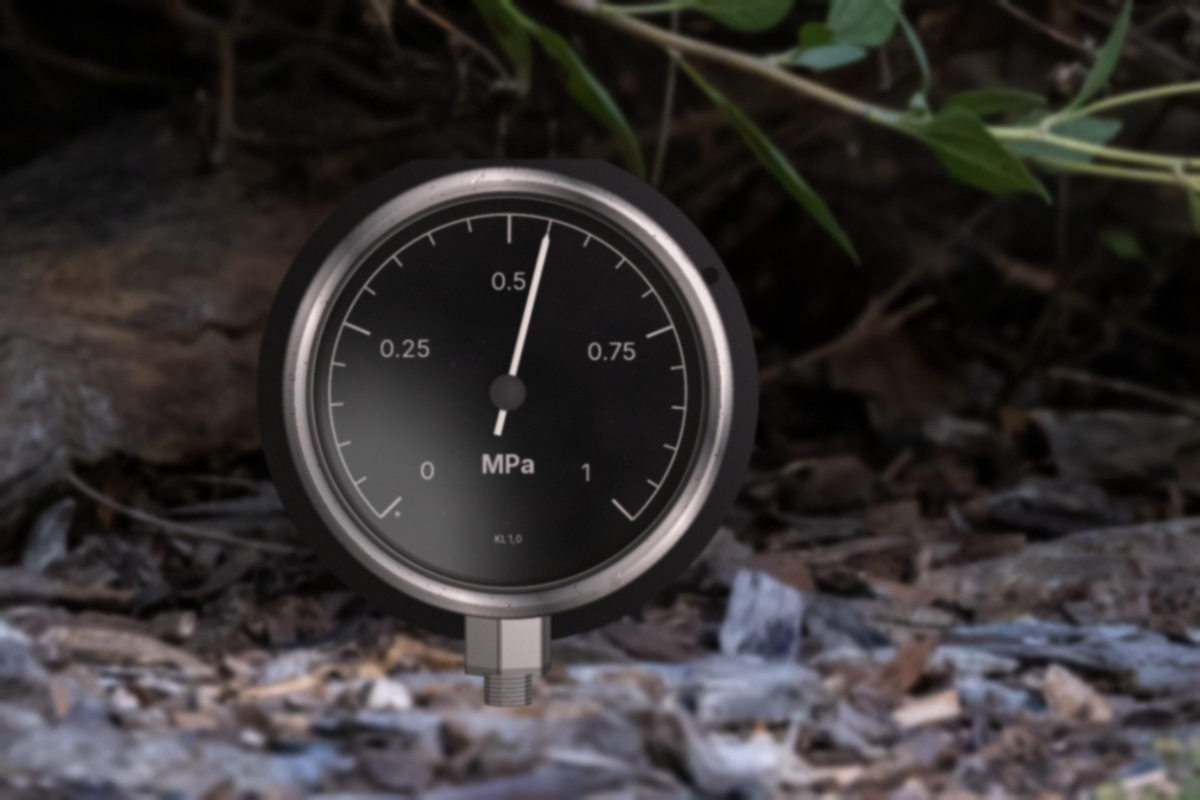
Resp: 0.55 MPa
